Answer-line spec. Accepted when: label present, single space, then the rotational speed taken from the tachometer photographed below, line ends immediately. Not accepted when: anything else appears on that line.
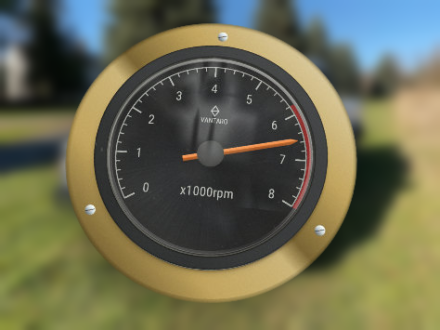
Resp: 6600 rpm
